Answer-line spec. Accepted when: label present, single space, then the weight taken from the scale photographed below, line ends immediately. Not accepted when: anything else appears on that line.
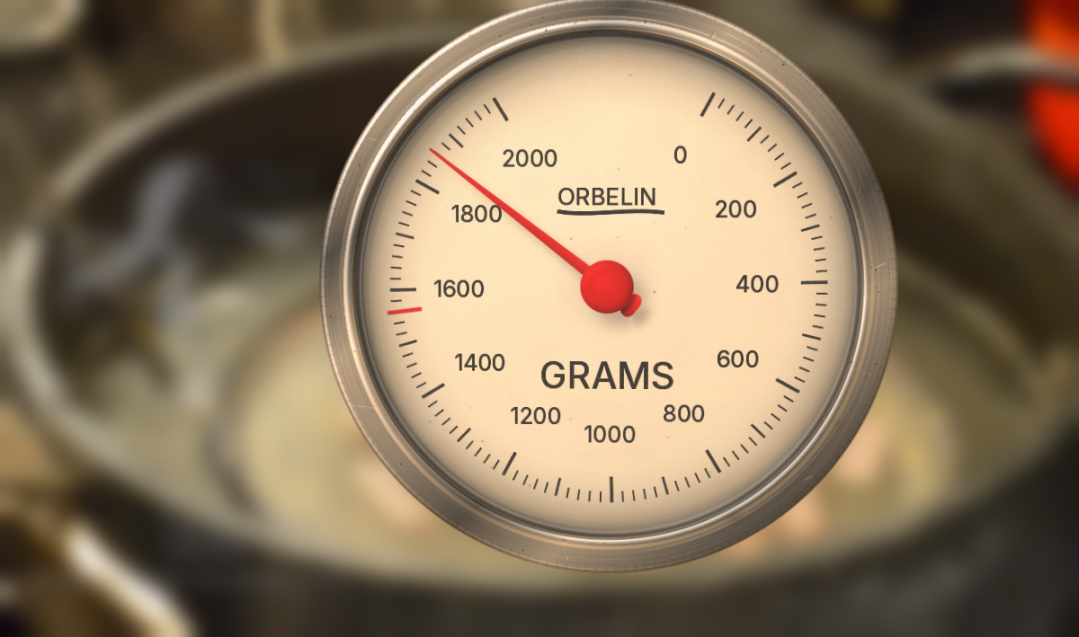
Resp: 1860 g
